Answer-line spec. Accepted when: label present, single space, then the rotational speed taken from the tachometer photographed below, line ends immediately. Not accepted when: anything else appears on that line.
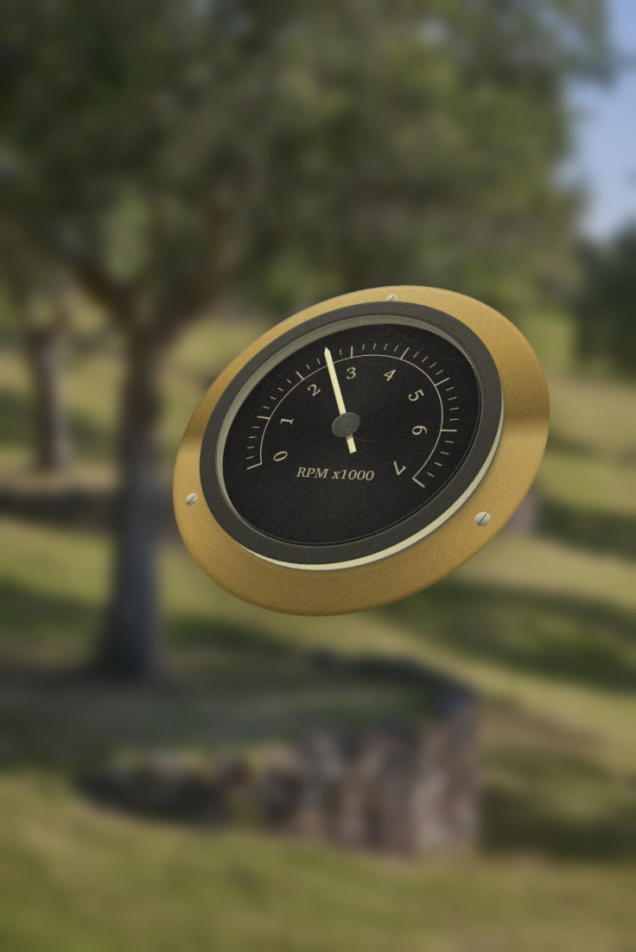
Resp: 2600 rpm
